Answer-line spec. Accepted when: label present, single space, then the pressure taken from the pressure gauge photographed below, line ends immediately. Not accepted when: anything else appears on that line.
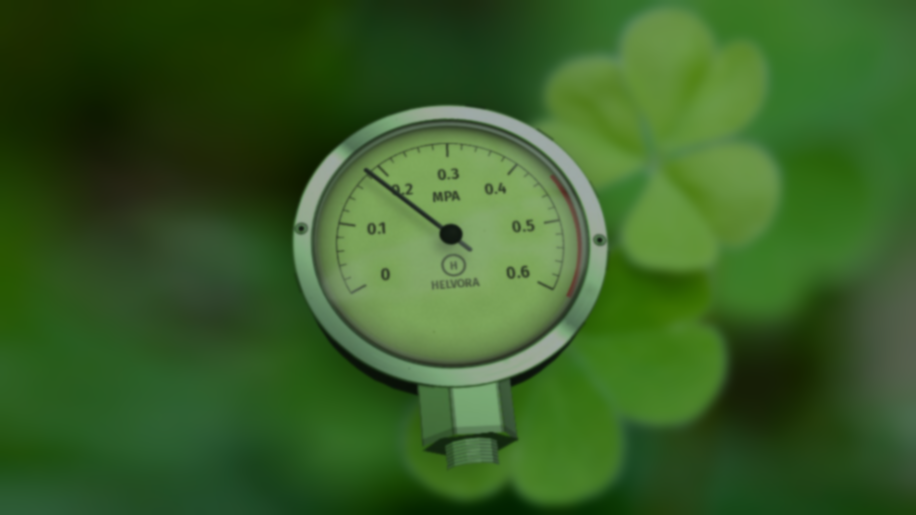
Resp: 0.18 MPa
